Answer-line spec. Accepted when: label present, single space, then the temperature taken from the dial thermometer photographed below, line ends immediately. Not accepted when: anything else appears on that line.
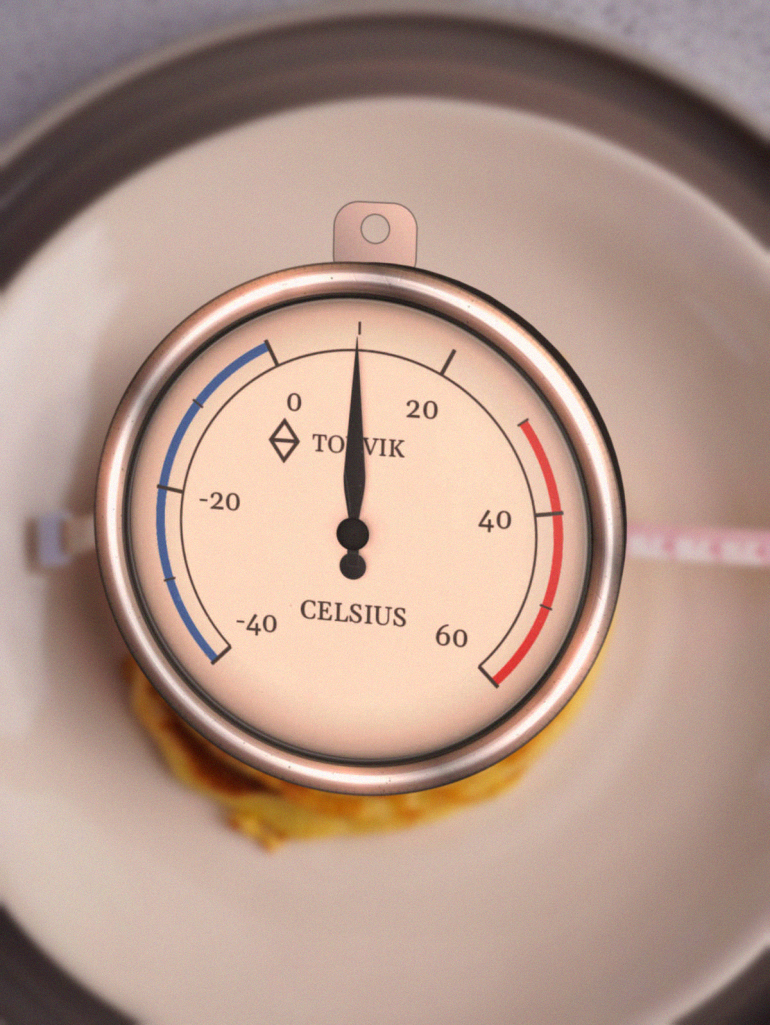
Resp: 10 °C
